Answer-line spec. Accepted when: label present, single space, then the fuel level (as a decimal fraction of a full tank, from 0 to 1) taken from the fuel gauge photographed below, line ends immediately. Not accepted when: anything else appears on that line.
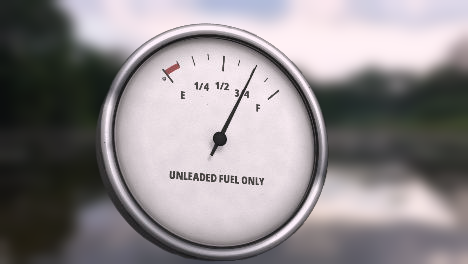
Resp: 0.75
